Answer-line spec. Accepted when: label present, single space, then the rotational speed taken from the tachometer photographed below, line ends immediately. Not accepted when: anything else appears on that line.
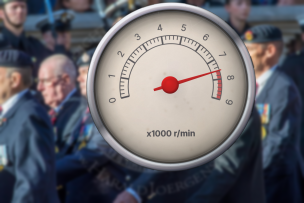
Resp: 7600 rpm
